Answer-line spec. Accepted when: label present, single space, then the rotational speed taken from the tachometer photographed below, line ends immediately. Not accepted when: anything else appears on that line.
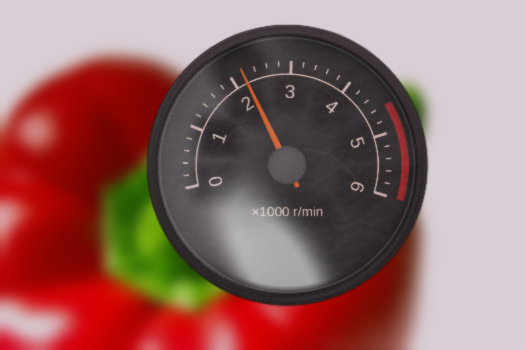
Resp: 2200 rpm
